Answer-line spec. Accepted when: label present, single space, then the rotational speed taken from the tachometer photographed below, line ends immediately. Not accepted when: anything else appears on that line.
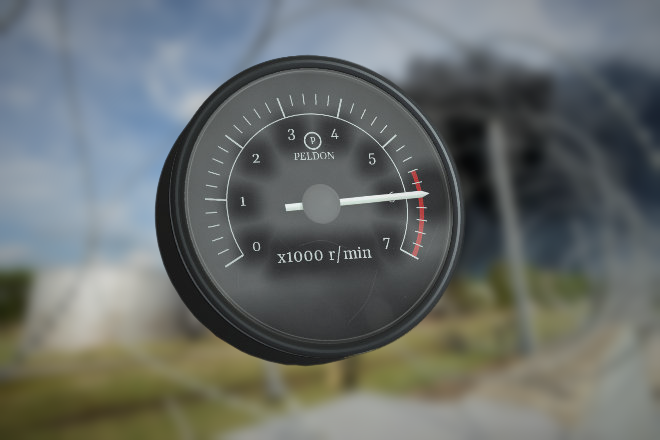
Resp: 6000 rpm
